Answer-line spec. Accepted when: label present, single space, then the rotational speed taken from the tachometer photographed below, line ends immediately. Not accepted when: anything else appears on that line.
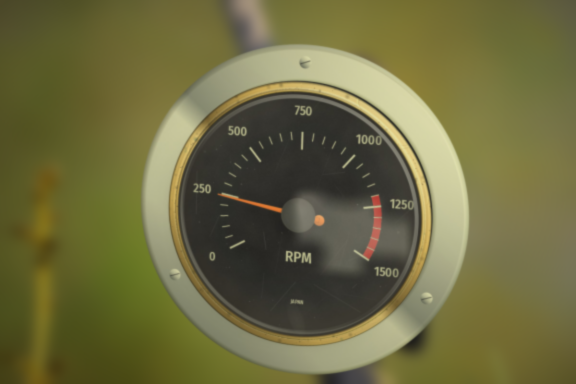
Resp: 250 rpm
